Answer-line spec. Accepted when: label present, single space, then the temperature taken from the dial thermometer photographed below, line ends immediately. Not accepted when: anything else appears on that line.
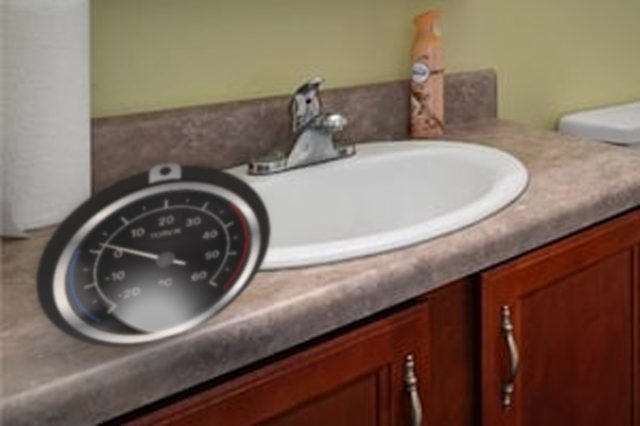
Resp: 2.5 °C
